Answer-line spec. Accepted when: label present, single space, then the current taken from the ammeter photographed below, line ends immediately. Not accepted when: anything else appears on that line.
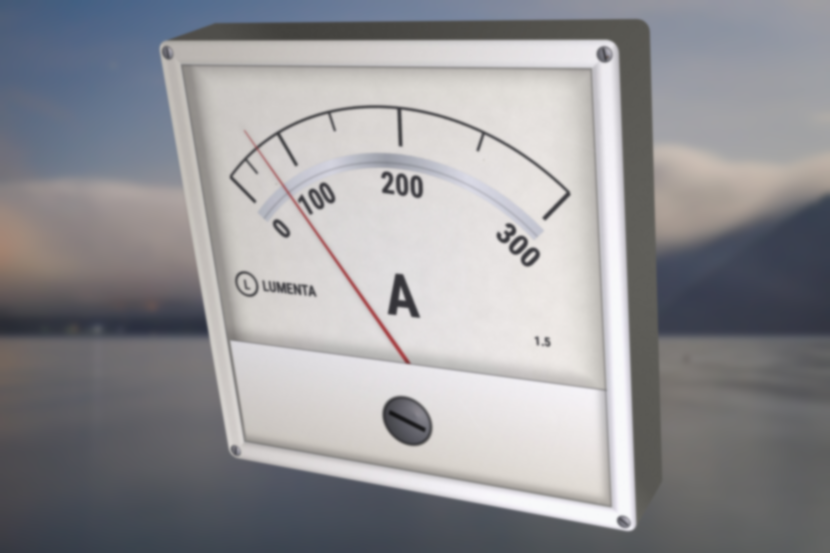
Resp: 75 A
